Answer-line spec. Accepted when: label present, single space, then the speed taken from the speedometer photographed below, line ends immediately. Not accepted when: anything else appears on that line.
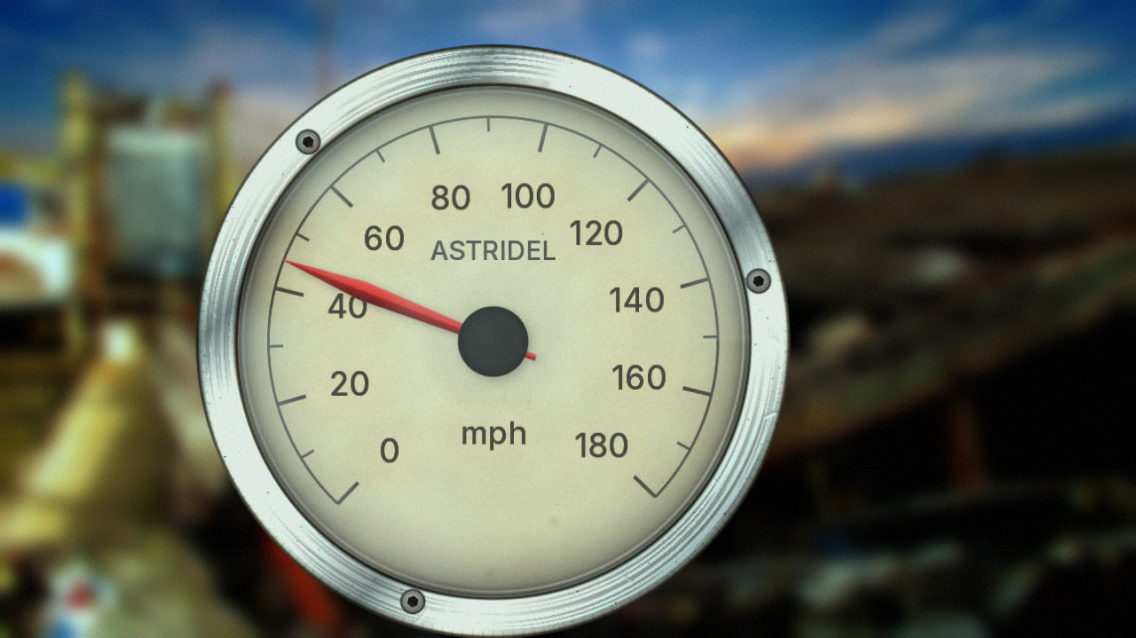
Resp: 45 mph
